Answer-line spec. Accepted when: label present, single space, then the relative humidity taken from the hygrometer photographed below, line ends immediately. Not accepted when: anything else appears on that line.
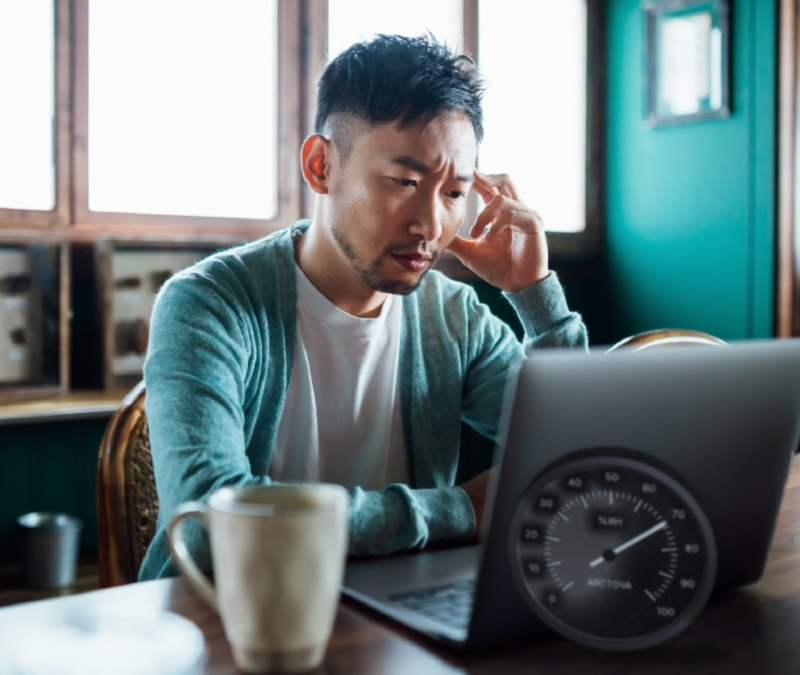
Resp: 70 %
